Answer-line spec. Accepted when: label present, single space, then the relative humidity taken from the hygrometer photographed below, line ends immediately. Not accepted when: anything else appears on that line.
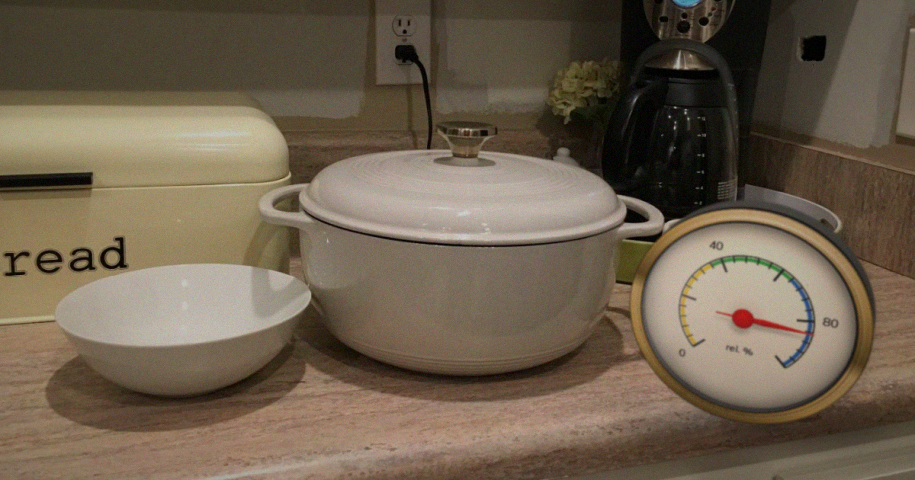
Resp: 84 %
